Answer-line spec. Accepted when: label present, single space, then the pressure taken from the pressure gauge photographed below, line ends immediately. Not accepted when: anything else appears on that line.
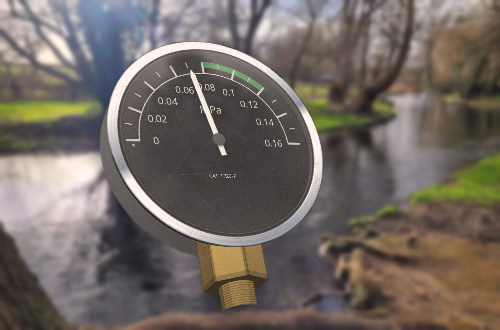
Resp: 0.07 MPa
